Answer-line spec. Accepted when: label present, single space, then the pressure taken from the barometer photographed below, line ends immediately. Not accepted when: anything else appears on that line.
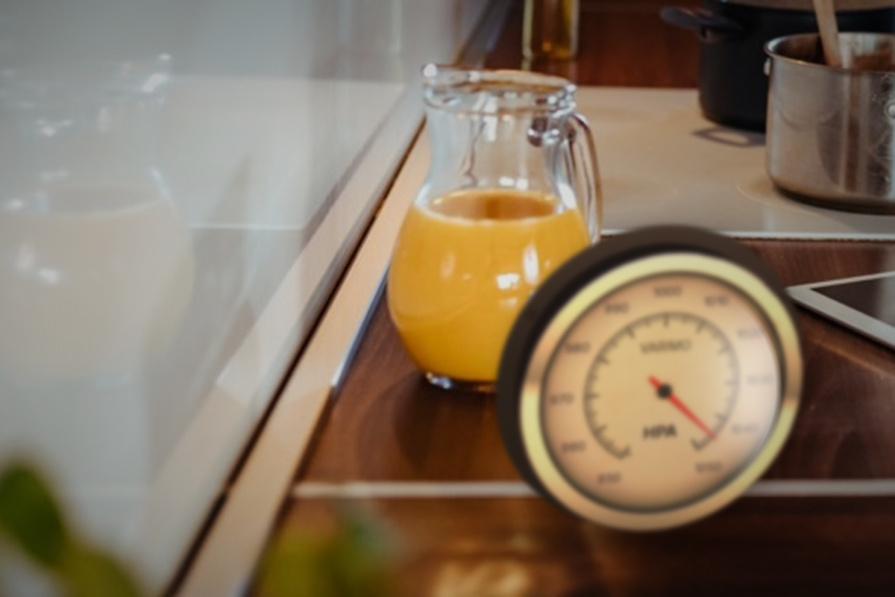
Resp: 1045 hPa
